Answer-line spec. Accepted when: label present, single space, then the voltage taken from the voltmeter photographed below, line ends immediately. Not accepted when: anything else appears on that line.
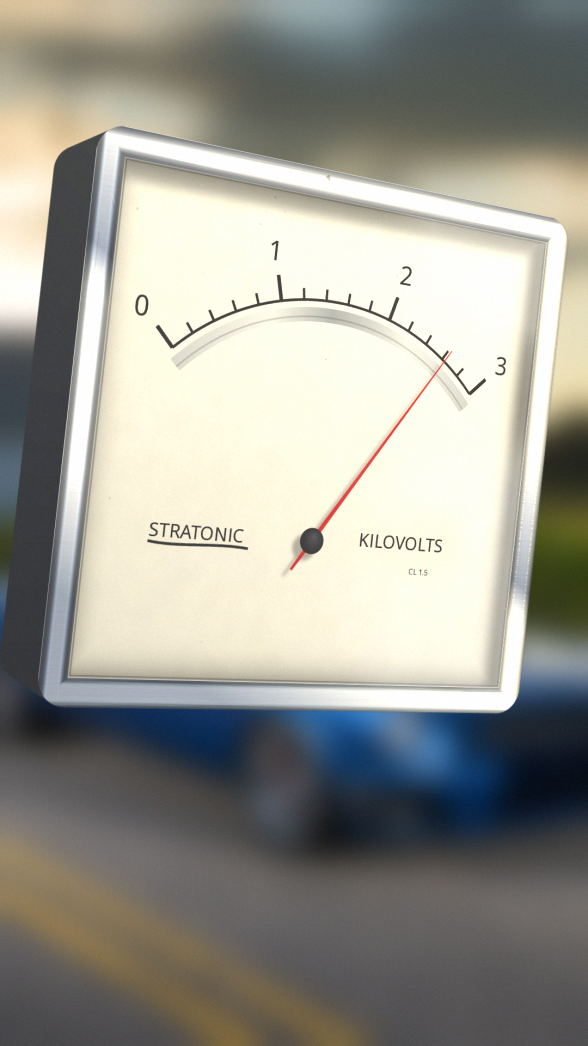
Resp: 2.6 kV
